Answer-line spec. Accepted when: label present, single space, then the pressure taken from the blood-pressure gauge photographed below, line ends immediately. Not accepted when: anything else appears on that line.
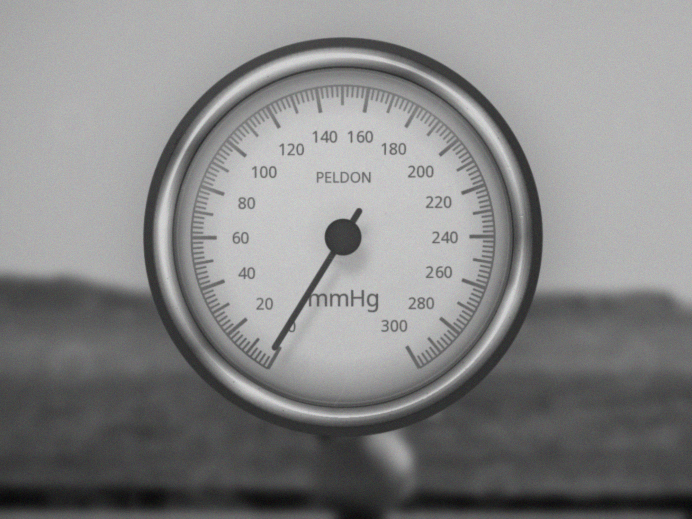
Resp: 2 mmHg
